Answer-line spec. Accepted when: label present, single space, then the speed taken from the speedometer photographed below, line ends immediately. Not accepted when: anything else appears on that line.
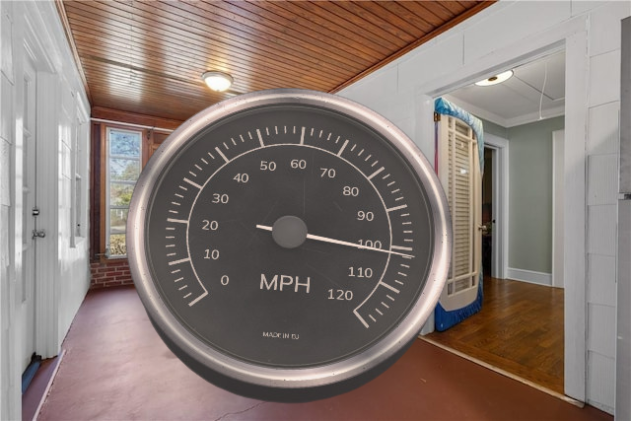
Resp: 102 mph
